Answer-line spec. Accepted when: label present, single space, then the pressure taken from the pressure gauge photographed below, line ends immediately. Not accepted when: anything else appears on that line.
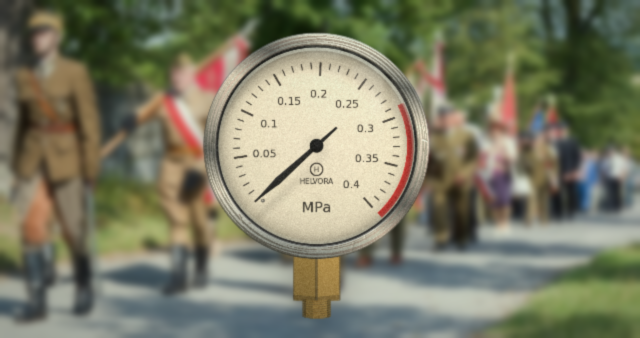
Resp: 0 MPa
